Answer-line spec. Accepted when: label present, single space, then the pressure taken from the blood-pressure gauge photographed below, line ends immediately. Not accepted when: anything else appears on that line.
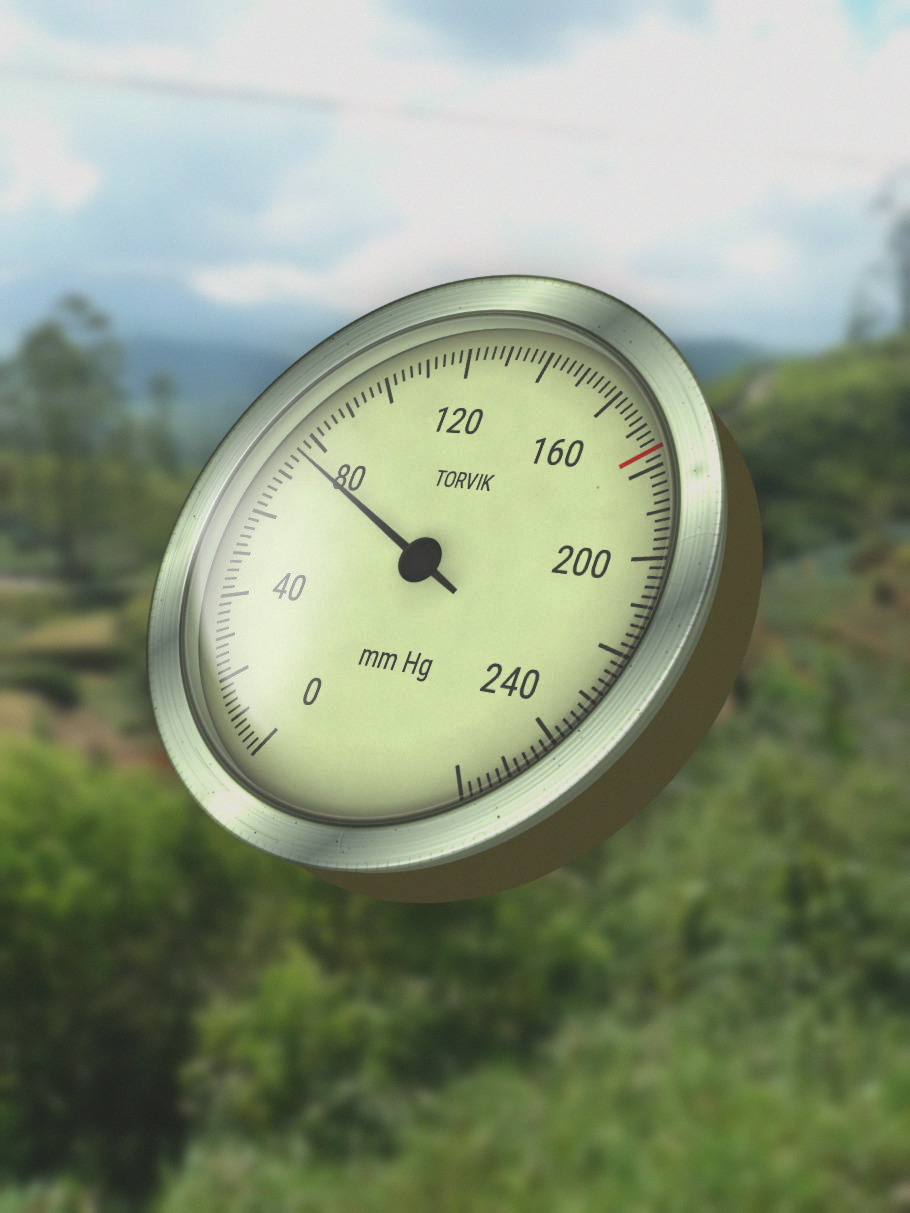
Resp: 76 mmHg
